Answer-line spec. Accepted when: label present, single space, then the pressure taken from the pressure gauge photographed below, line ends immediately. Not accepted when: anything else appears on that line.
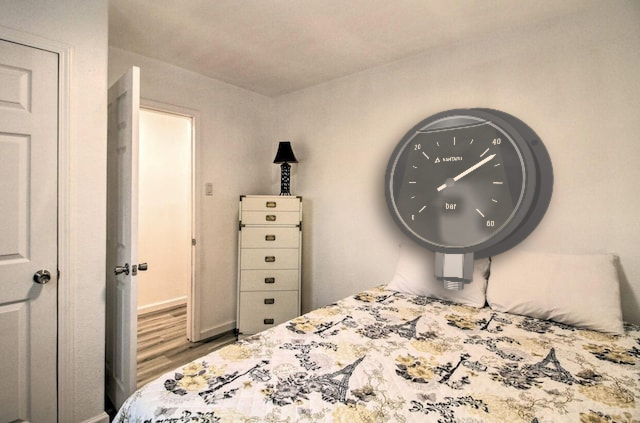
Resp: 42.5 bar
